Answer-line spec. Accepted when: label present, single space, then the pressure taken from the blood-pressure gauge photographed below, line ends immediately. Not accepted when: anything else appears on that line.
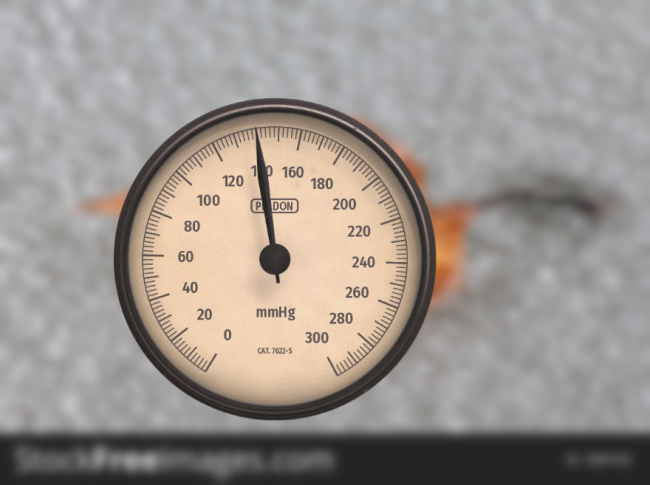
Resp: 140 mmHg
